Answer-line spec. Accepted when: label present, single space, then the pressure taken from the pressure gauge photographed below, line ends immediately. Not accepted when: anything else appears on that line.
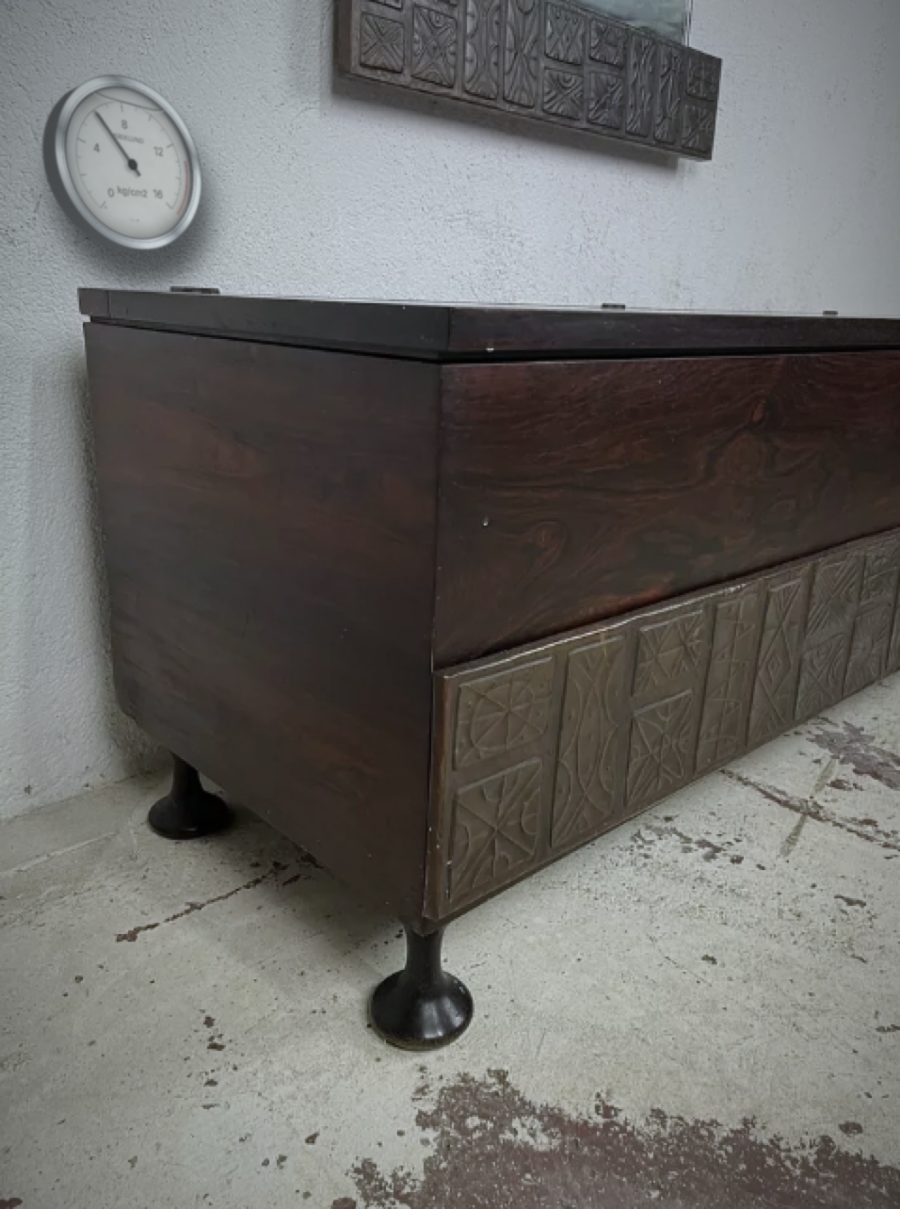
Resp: 6 kg/cm²
